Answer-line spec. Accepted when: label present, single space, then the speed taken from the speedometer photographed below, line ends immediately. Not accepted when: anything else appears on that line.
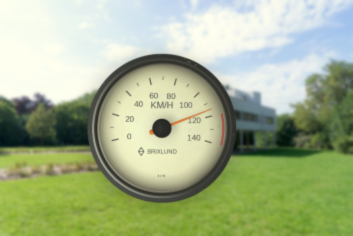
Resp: 115 km/h
